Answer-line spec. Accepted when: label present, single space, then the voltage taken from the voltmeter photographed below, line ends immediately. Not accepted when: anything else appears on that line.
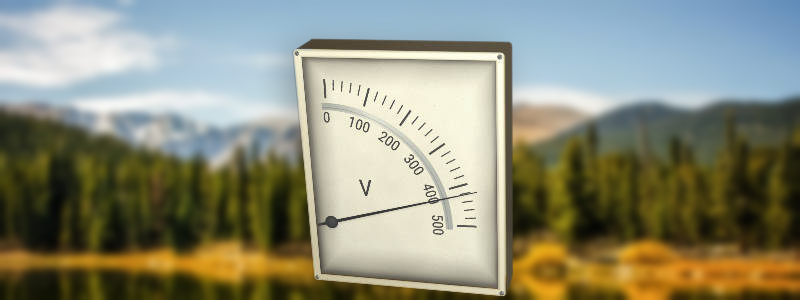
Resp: 420 V
